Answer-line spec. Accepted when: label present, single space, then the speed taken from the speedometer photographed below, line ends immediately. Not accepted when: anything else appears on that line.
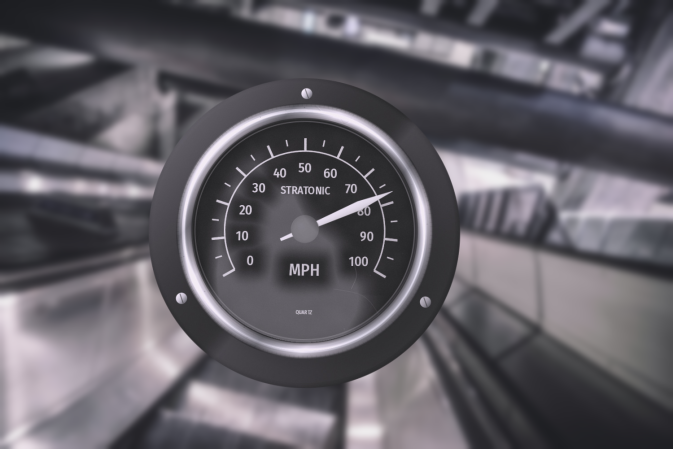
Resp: 77.5 mph
